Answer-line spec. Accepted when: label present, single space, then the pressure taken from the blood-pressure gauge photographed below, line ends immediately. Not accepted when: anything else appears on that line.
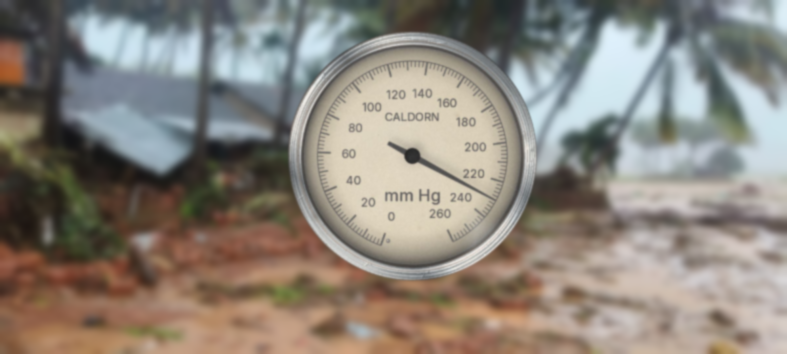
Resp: 230 mmHg
